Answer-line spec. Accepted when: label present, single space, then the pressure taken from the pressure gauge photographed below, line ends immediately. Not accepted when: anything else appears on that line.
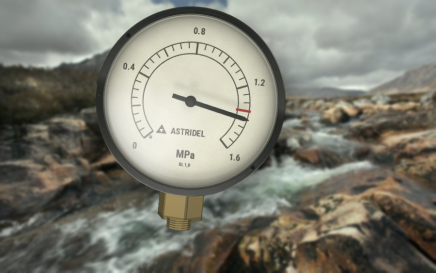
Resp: 1.4 MPa
